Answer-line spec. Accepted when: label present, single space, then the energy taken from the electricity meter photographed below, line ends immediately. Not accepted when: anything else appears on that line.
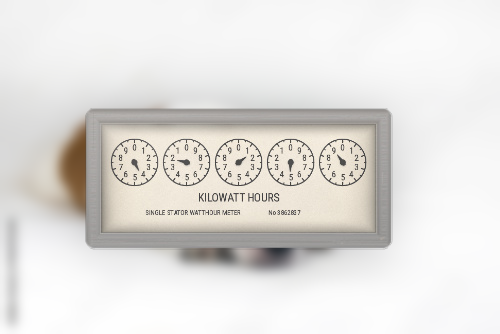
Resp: 42149 kWh
